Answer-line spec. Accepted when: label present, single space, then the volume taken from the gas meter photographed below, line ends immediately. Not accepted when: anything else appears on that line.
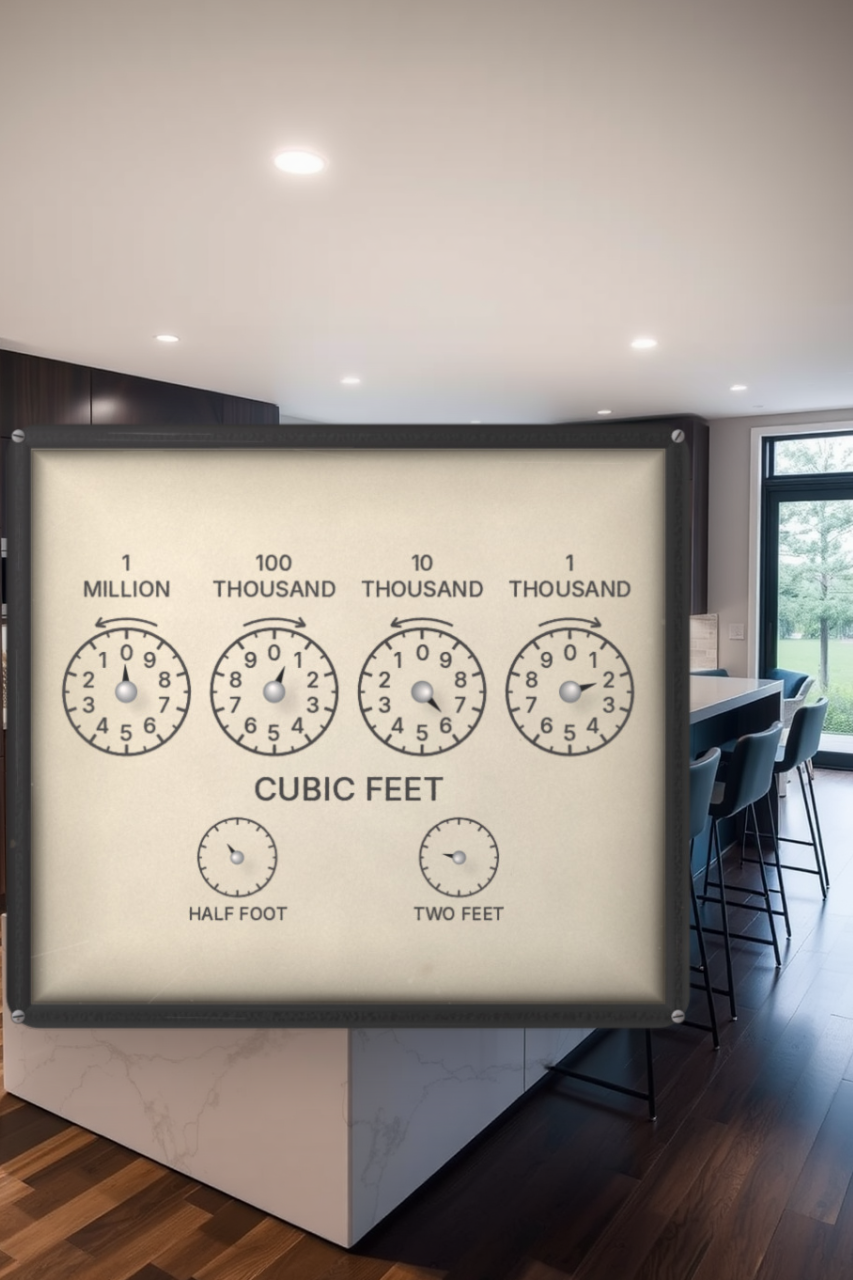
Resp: 6200 ft³
